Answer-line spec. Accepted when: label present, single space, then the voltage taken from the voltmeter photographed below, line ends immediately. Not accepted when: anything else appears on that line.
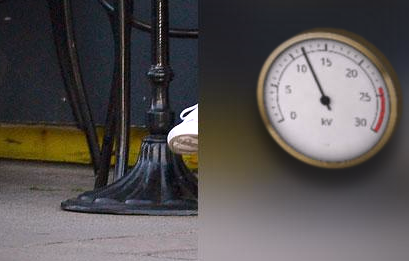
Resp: 12 kV
